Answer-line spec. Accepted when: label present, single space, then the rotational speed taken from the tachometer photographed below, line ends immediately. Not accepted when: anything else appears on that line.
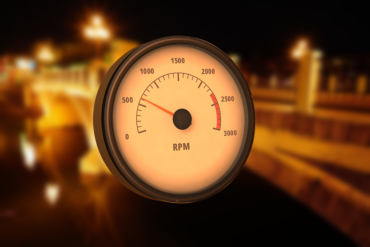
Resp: 600 rpm
